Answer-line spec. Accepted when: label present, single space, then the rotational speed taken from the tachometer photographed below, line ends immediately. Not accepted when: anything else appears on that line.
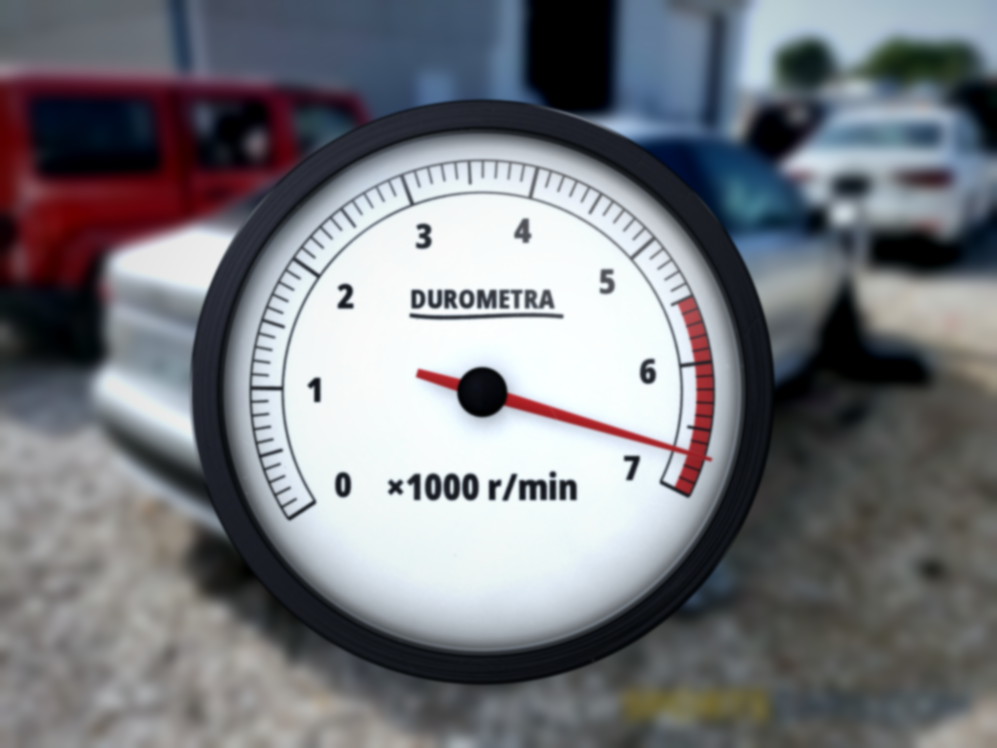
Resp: 6700 rpm
